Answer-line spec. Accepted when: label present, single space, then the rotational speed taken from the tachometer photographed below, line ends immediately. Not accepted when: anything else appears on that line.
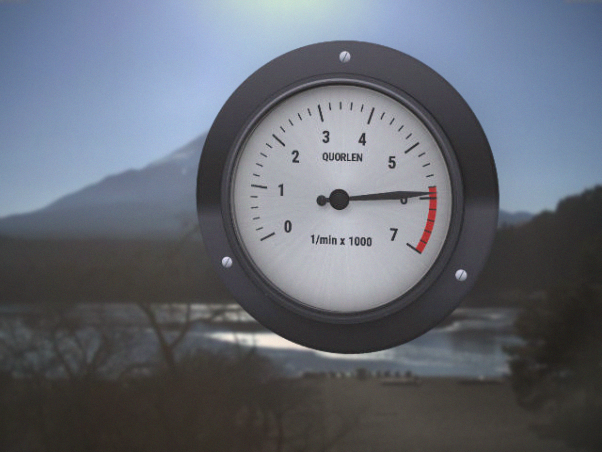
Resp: 5900 rpm
